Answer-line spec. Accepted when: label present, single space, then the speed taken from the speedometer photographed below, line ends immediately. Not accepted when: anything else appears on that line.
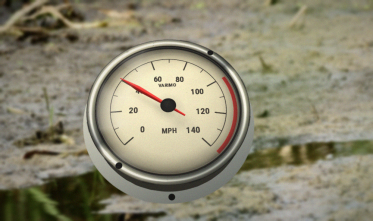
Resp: 40 mph
